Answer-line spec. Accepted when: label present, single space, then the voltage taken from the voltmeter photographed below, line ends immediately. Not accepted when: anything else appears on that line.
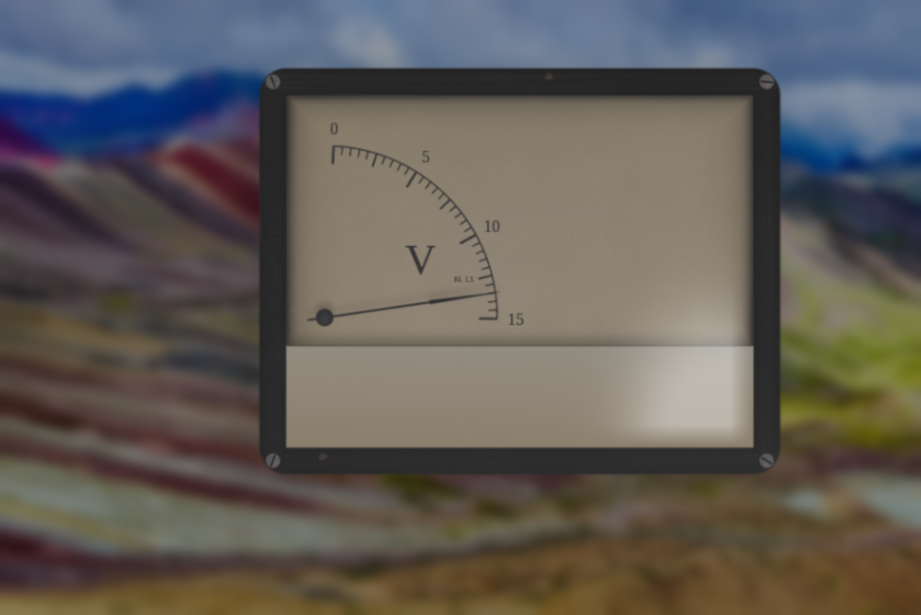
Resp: 13.5 V
